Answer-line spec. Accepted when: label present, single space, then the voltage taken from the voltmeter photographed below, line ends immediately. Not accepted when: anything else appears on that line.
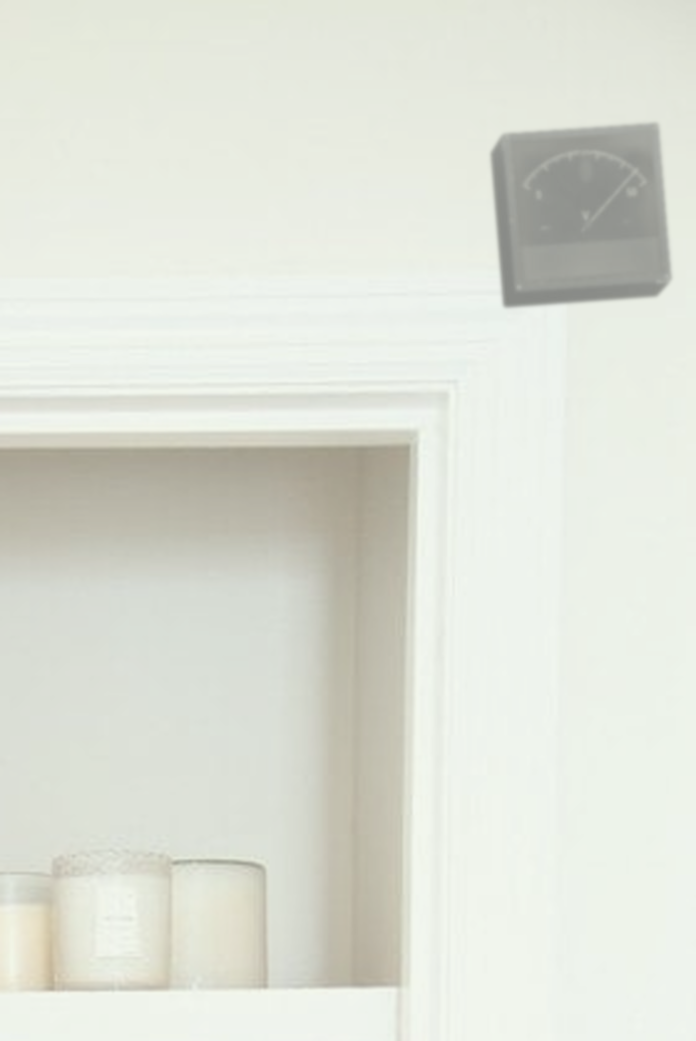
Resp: 45 V
